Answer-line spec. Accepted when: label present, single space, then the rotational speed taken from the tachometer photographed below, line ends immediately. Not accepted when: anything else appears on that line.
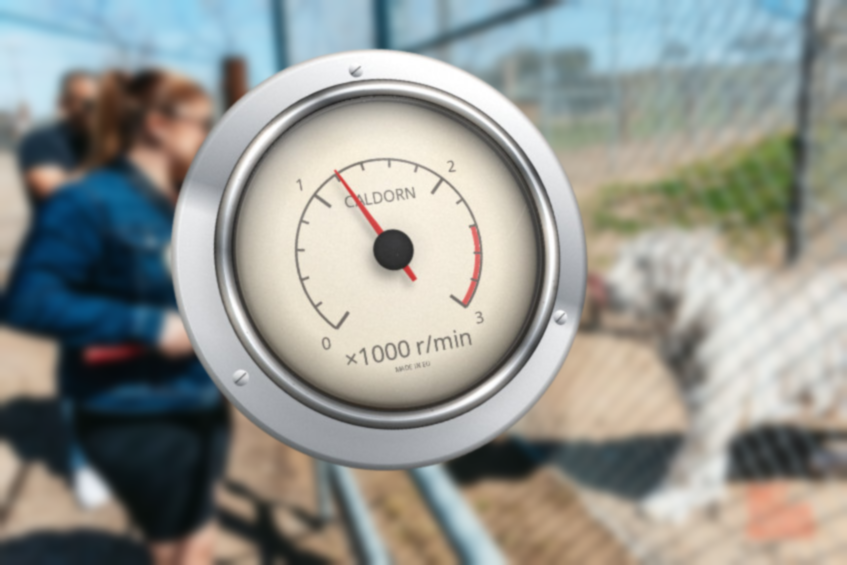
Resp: 1200 rpm
